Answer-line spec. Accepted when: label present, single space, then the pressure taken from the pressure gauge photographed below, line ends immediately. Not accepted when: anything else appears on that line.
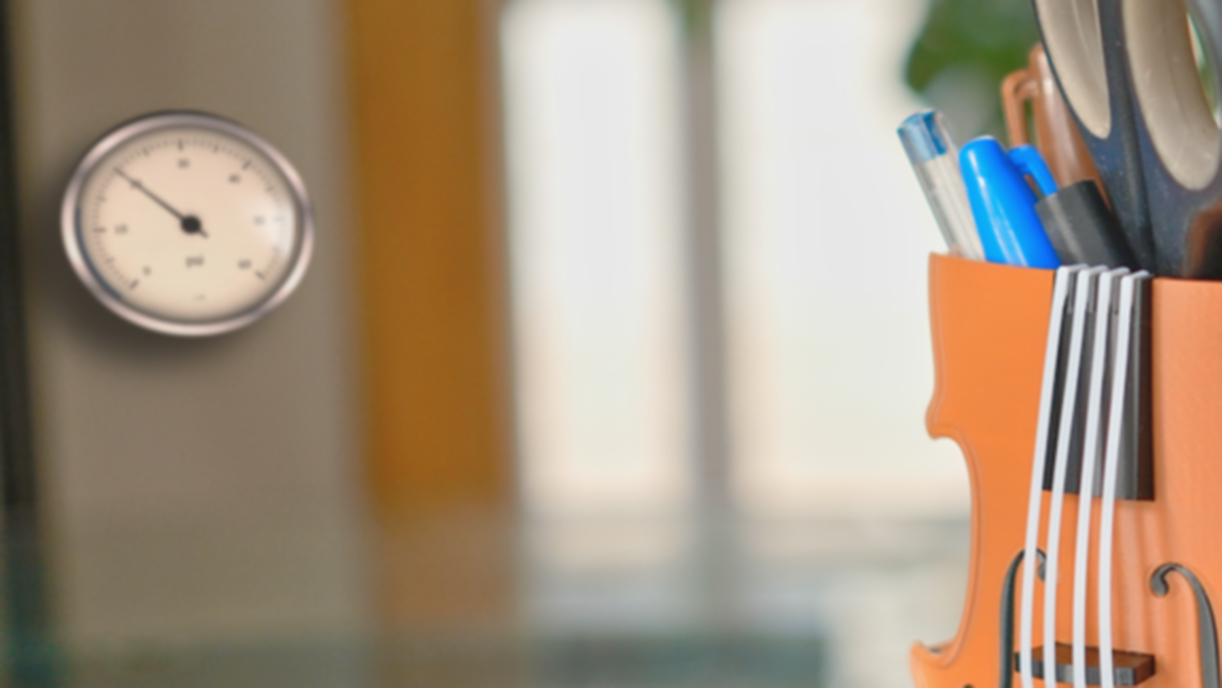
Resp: 20 psi
